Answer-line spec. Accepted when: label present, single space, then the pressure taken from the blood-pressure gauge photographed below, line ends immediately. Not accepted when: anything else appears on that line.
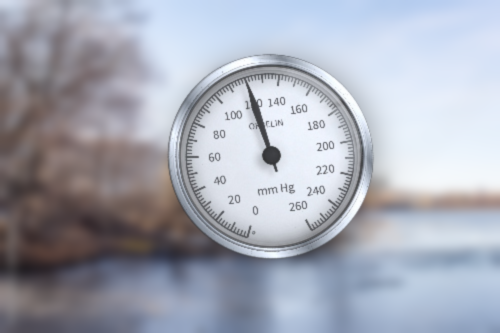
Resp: 120 mmHg
